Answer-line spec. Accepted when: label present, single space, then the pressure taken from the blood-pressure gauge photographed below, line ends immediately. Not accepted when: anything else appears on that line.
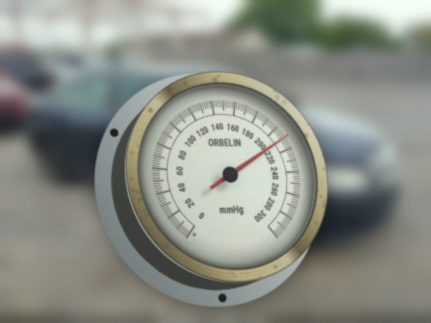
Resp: 210 mmHg
